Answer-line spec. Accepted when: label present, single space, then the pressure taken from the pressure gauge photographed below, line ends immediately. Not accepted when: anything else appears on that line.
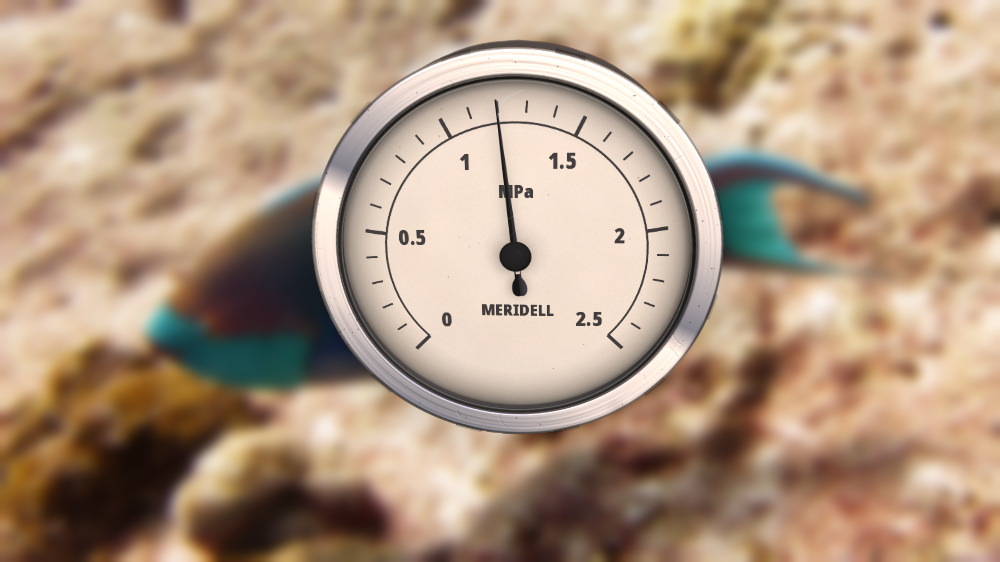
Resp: 1.2 MPa
